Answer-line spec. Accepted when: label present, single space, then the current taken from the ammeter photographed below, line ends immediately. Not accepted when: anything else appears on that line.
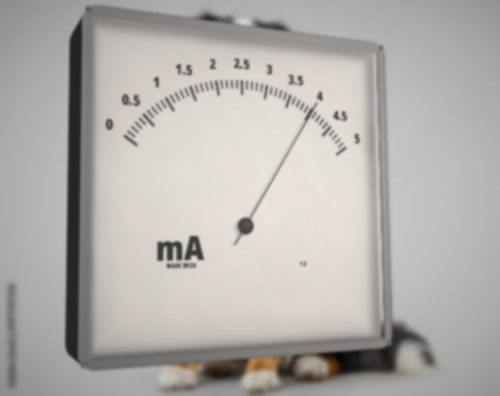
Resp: 4 mA
